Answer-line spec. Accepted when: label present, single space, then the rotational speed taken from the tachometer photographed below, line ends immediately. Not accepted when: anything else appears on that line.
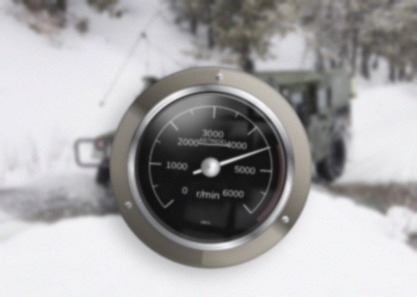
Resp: 4500 rpm
